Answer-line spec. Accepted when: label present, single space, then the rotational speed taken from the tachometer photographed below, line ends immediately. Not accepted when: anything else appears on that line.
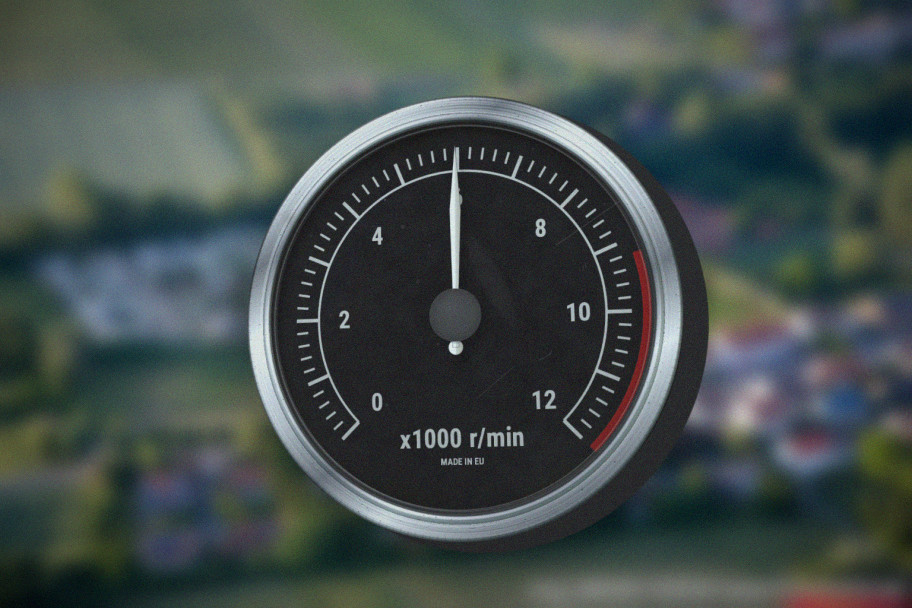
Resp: 6000 rpm
